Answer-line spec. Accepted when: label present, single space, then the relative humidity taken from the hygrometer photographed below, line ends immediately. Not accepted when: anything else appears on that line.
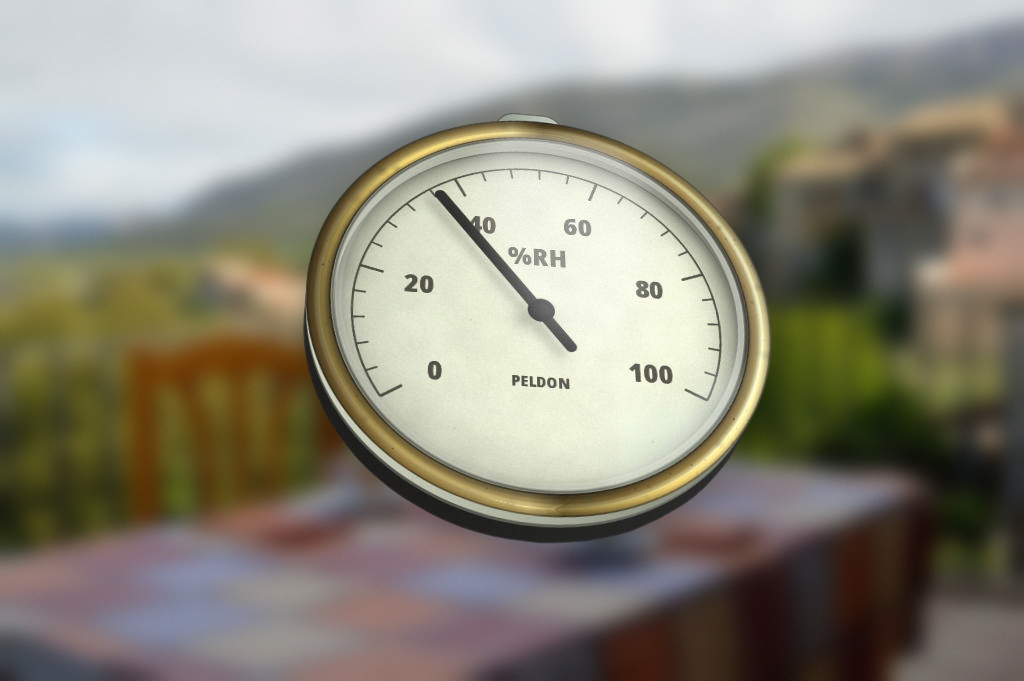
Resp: 36 %
